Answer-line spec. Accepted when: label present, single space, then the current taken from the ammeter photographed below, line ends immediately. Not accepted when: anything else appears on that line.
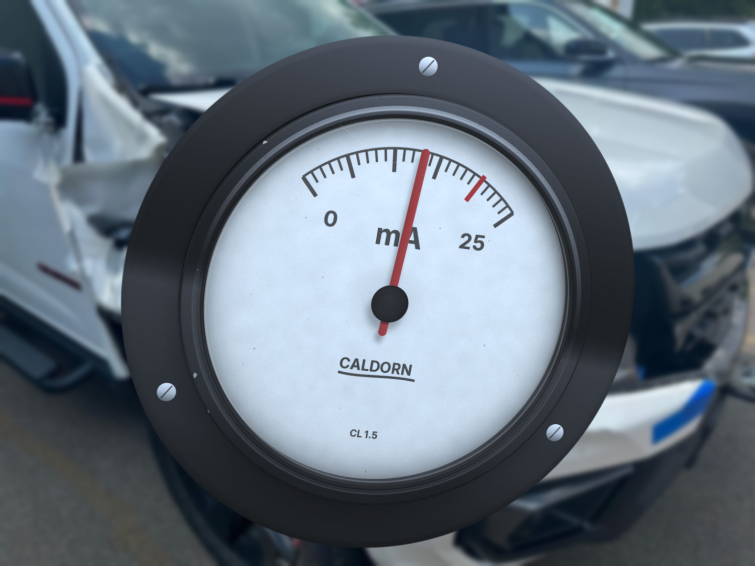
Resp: 13 mA
